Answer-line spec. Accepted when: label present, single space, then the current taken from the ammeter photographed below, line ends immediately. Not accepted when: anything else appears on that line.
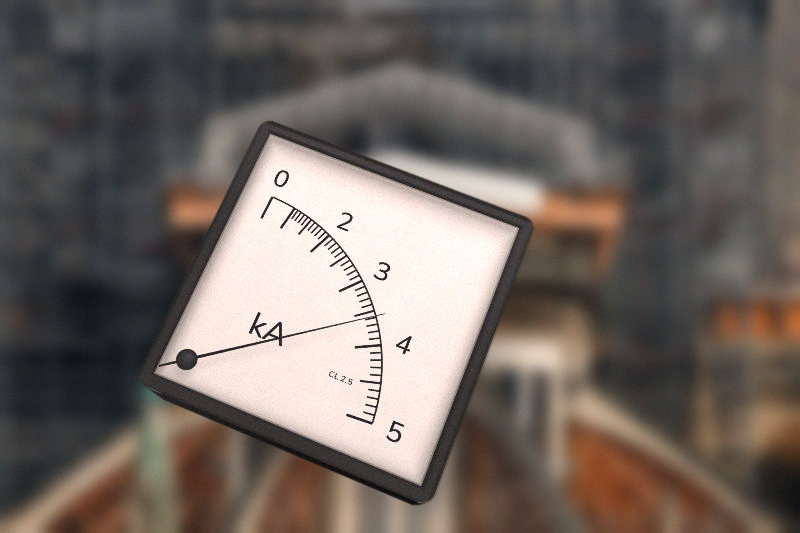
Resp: 3.6 kA
